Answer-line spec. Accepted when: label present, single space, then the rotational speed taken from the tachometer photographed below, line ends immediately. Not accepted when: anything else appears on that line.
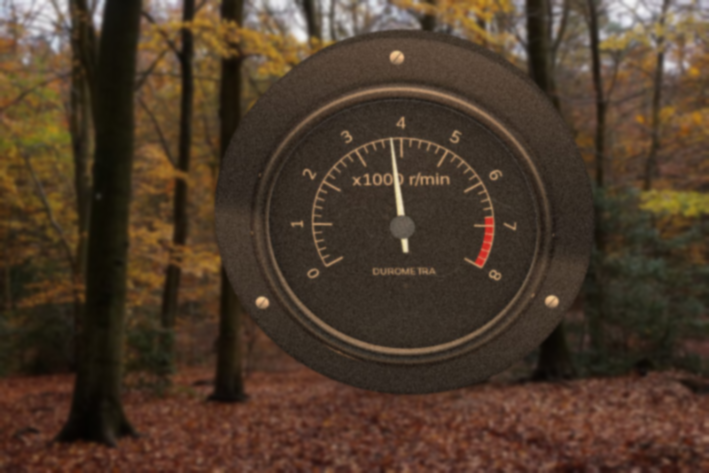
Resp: 3800 rpm
